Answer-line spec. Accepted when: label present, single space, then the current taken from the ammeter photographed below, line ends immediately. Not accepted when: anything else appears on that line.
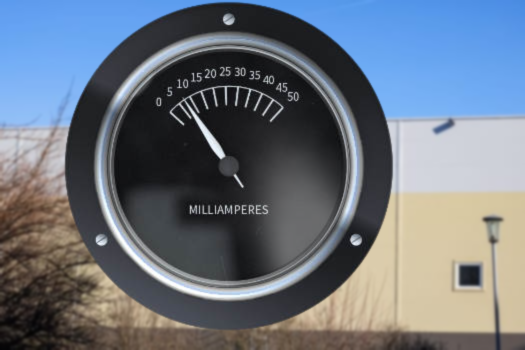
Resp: 7.5 mA
